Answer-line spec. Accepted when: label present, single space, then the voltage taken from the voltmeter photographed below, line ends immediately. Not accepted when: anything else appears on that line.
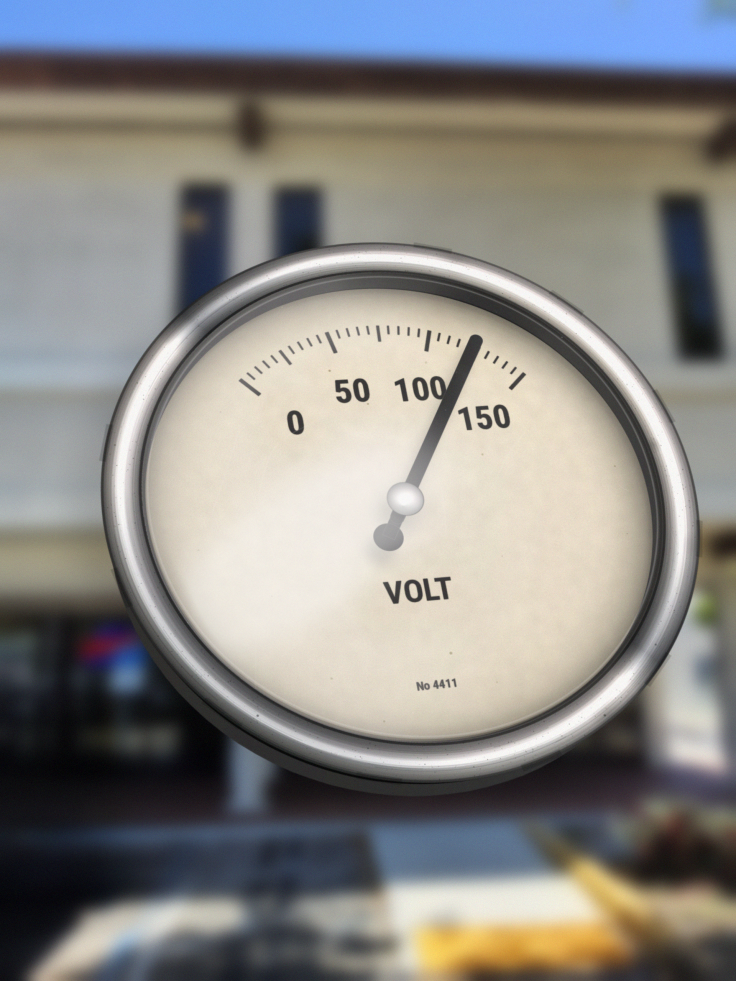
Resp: 122.5 V
